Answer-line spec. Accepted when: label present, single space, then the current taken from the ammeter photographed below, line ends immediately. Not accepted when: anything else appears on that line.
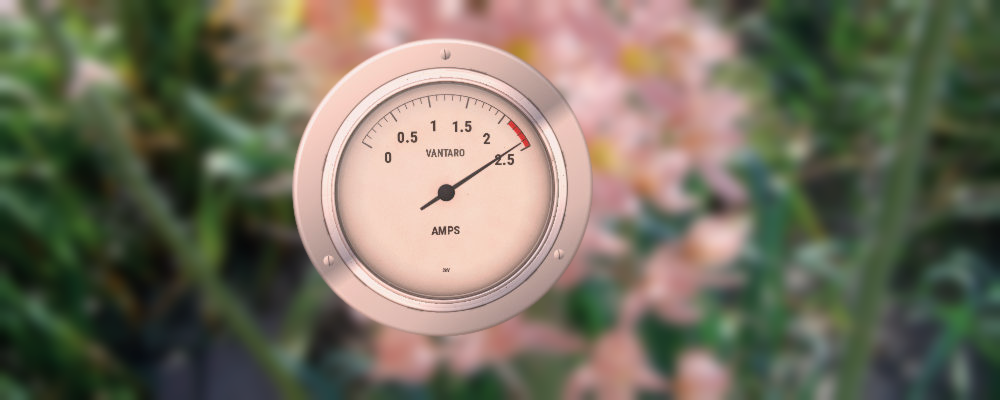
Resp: 2.4 A
